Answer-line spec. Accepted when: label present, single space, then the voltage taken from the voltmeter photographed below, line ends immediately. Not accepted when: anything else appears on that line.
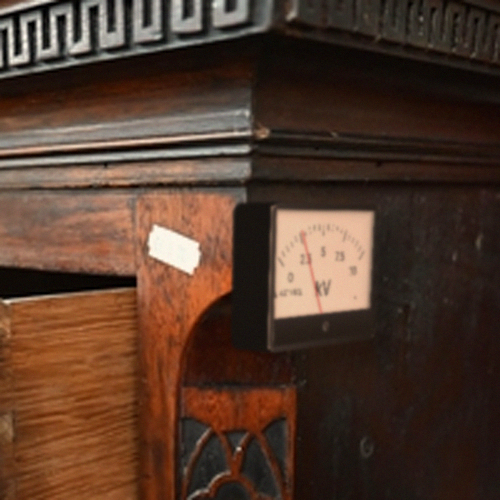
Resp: 2.5 kV
